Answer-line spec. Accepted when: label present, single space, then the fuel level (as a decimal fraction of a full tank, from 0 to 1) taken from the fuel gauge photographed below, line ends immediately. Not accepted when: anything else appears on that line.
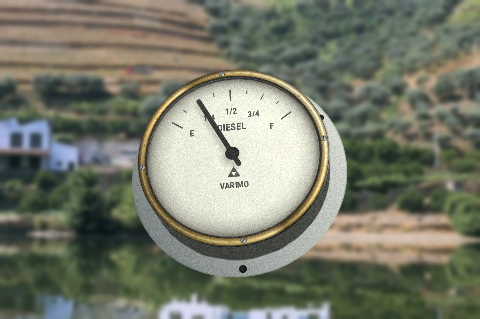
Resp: 0.25
